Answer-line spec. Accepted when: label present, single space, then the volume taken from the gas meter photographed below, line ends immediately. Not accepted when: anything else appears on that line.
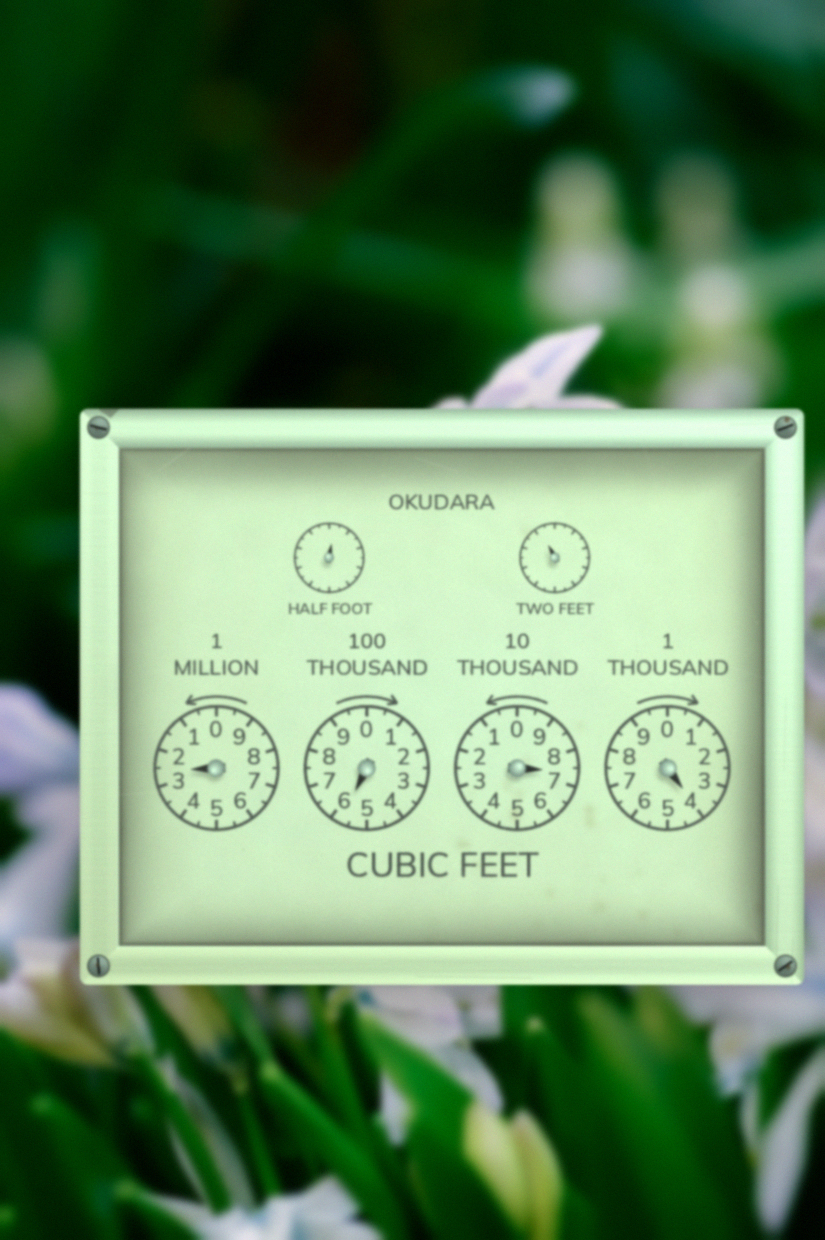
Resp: 257400 ft³
